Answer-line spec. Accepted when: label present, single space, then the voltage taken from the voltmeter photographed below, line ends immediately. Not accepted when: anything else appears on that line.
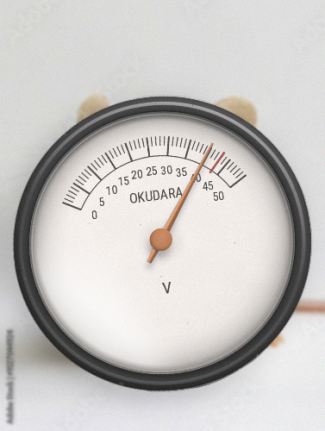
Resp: 40 V
